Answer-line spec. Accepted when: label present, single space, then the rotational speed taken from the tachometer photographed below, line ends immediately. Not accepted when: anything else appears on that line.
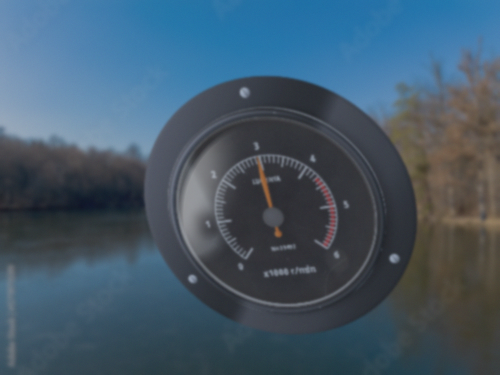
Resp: 3000 rpm
